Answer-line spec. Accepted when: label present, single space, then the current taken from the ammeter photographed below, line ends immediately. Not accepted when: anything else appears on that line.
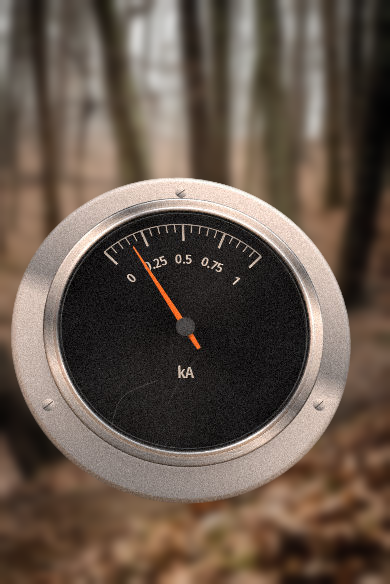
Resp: 0.15 kA
